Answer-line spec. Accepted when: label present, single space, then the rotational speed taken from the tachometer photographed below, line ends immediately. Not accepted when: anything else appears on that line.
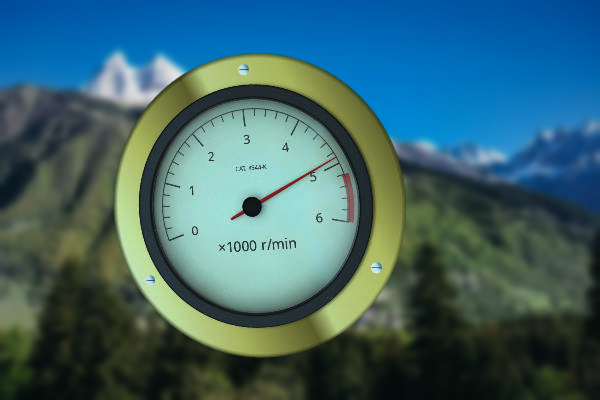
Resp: 4900 rpm
